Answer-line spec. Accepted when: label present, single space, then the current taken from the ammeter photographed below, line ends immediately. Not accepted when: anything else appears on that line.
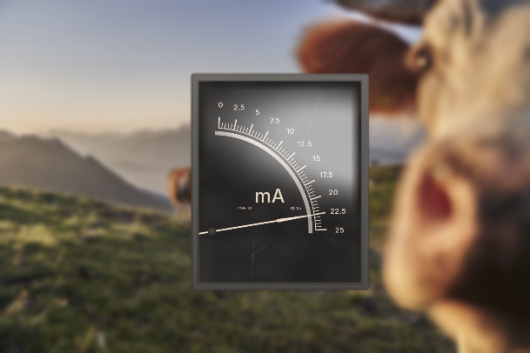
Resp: 22.5 mA
